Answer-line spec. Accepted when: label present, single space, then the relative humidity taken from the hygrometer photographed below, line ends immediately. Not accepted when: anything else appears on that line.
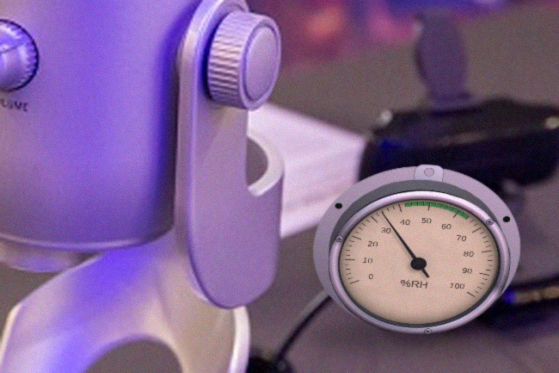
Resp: 34 %
